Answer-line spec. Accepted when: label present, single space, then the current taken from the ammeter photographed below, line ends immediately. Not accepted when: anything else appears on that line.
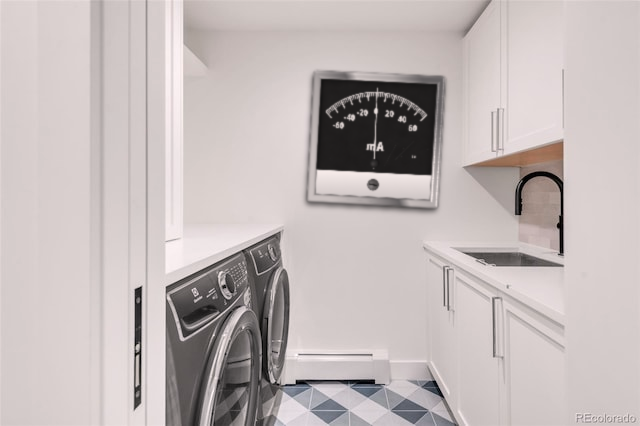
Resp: 0 mA
